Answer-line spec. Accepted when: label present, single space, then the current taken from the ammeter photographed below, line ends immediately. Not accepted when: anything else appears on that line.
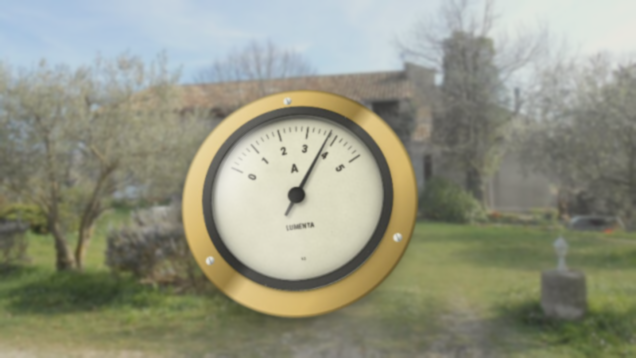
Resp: 3.8 A
